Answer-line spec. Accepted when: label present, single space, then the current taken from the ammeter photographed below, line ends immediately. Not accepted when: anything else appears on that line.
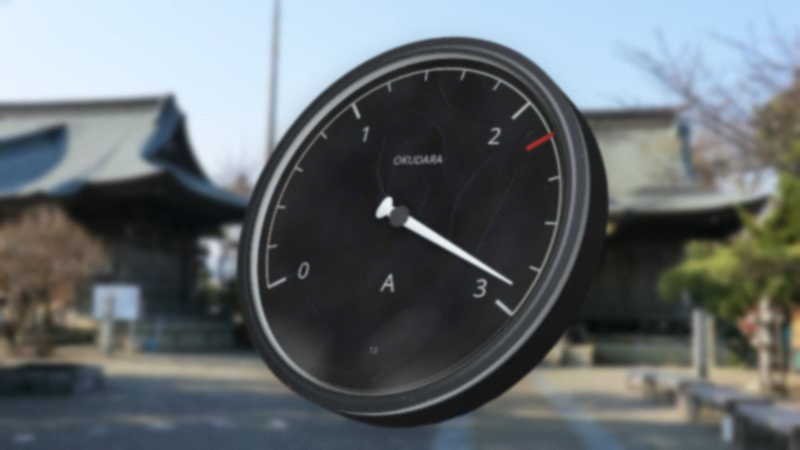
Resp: 2.9 A
